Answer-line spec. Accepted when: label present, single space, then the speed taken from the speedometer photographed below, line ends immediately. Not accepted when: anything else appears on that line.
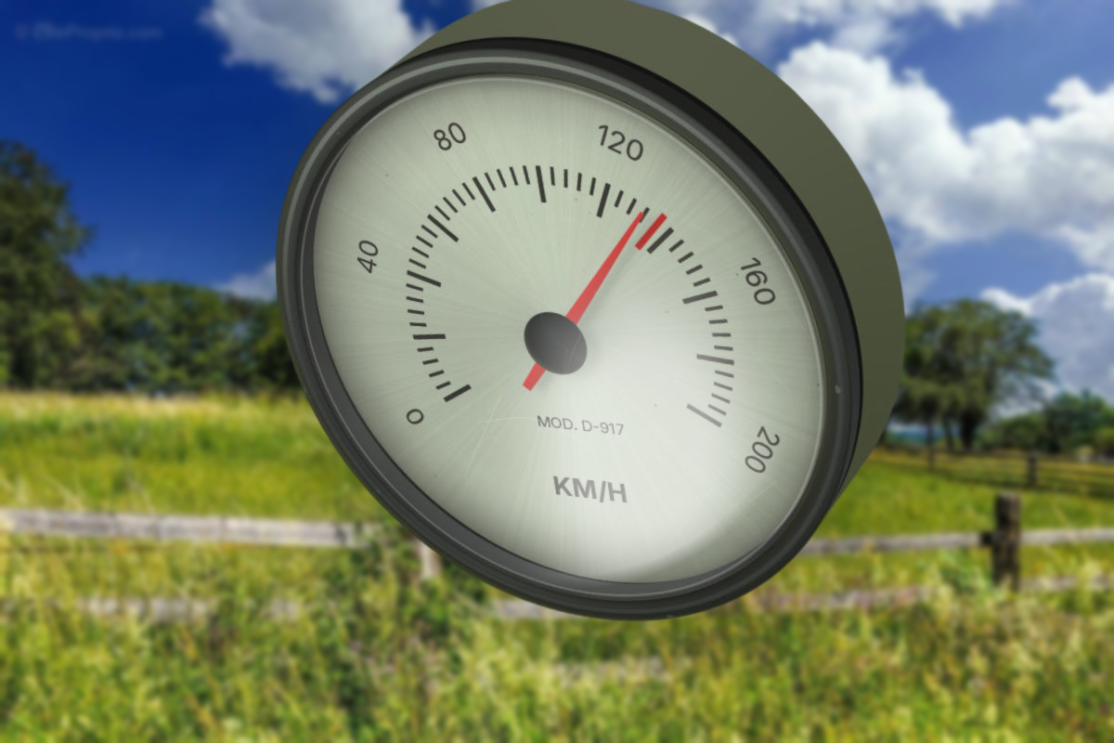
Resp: 132 km/h
